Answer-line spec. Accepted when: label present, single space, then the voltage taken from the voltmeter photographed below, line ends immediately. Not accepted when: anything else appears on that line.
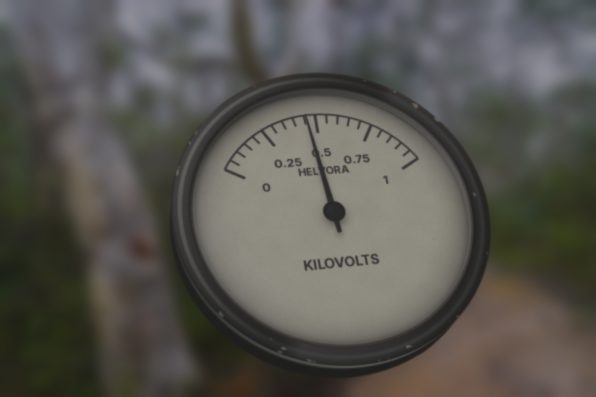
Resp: 0.45 kV
